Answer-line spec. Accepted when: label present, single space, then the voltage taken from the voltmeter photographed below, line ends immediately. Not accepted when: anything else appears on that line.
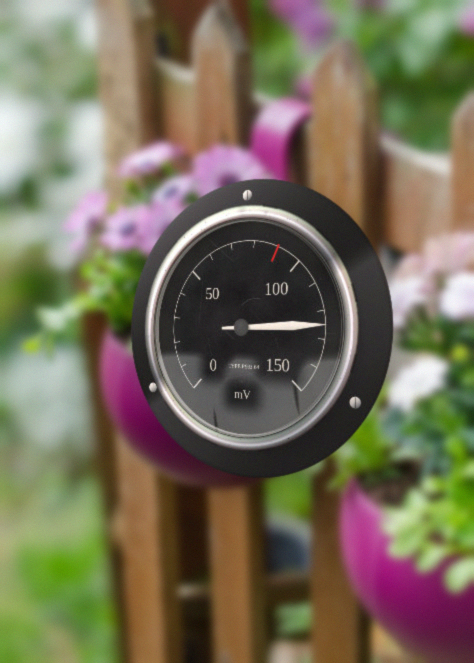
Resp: 125 mV
